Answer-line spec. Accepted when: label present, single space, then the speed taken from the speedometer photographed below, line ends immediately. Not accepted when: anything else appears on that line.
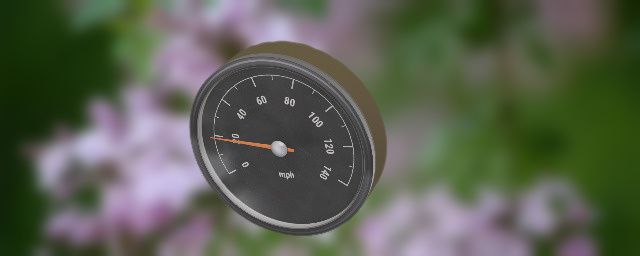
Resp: 20 mph
